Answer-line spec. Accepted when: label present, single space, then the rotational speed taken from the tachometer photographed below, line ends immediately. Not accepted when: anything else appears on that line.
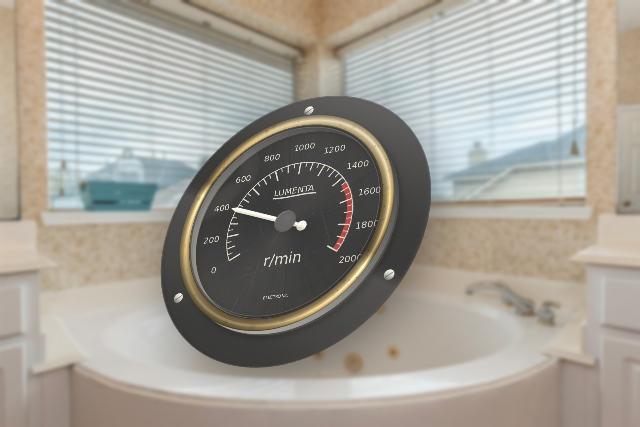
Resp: 400 rpm
